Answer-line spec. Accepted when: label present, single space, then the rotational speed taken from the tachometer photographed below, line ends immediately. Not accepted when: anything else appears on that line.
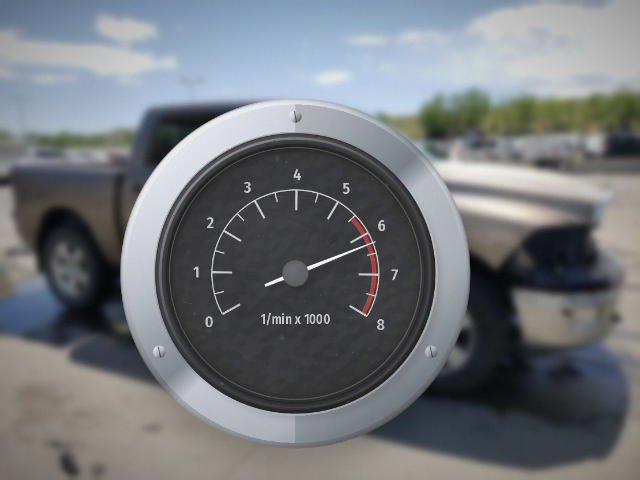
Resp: 6250 rpm
